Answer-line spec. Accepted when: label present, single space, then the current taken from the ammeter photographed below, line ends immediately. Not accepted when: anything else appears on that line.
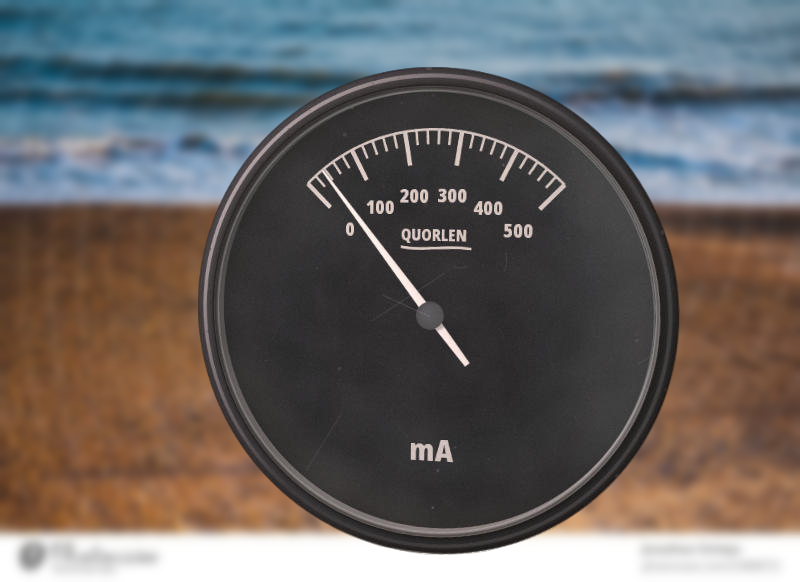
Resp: 40 mA
